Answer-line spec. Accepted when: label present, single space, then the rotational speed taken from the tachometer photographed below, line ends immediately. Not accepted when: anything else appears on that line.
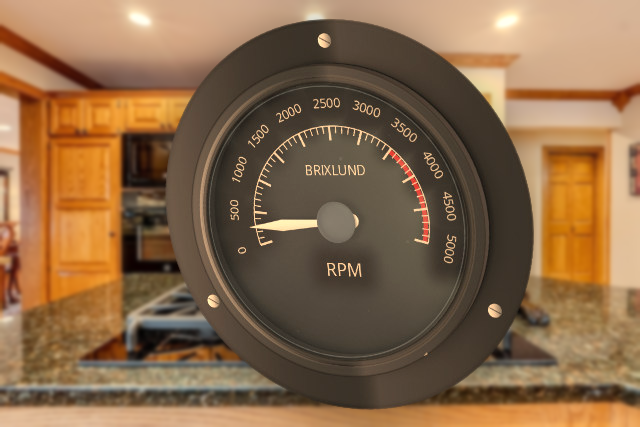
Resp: 300 rpm
